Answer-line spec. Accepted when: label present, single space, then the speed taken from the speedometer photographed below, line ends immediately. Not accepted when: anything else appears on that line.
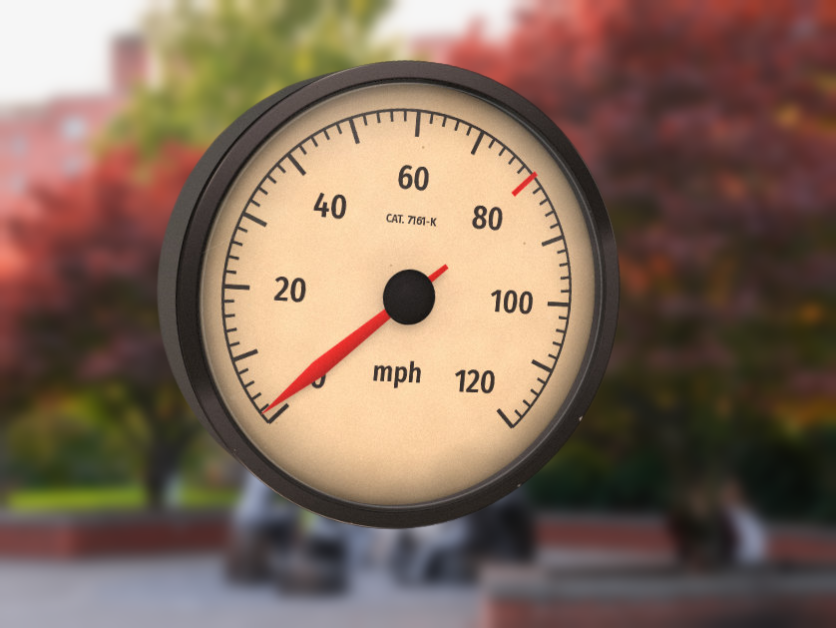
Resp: 2 mph
